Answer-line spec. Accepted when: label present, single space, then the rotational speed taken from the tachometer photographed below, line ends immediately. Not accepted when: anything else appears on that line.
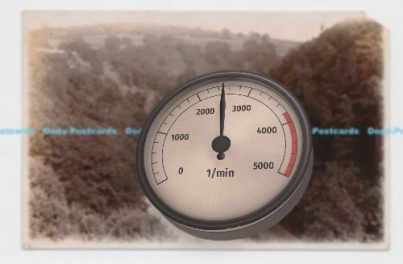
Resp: 2500 rpm
